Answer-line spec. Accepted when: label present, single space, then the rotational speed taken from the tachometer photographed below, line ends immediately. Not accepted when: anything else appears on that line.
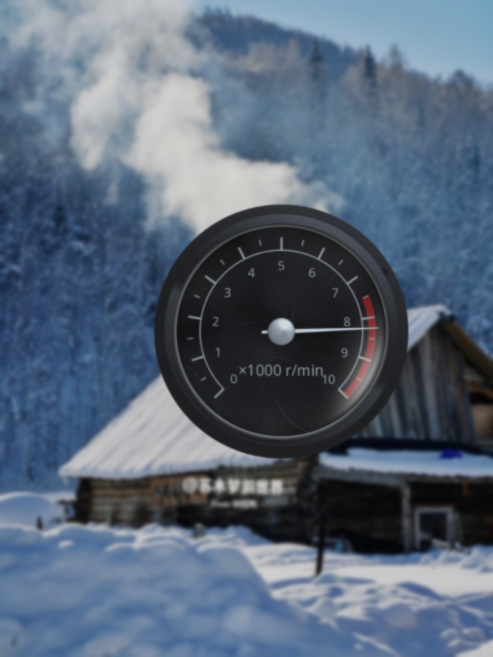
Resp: 8250 rpm
